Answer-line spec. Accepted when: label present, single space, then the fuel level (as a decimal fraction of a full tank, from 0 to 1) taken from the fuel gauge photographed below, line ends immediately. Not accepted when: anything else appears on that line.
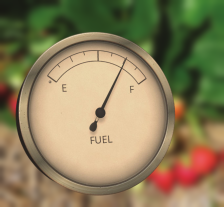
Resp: 0.75
